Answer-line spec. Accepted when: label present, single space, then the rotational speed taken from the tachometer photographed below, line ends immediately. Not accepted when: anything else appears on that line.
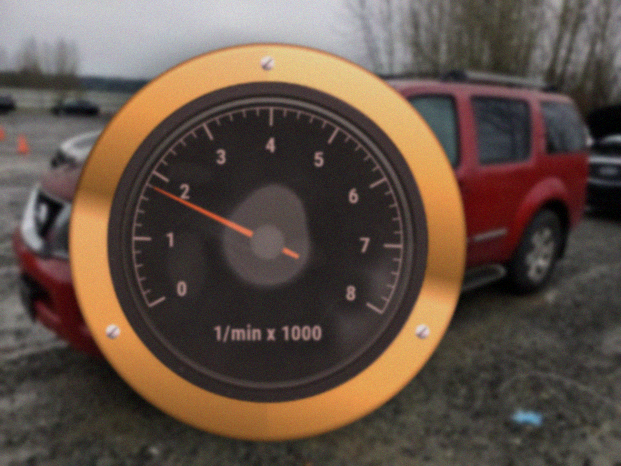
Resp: 1800 rpm
